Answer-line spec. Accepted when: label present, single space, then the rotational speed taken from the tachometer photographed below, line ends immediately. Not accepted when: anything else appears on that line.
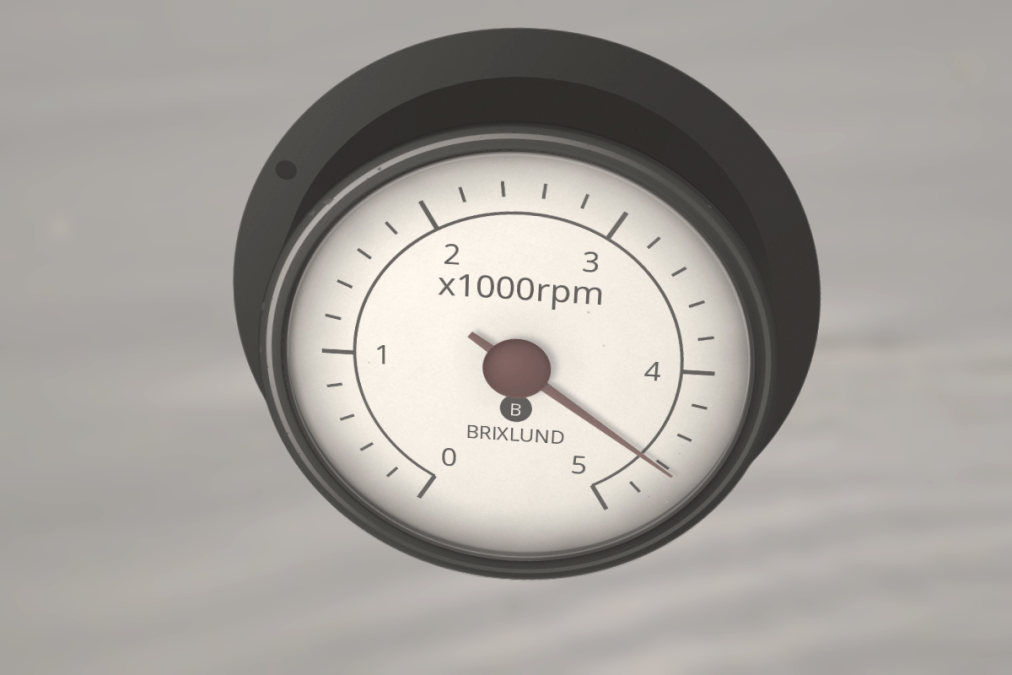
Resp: 4600 rpm
